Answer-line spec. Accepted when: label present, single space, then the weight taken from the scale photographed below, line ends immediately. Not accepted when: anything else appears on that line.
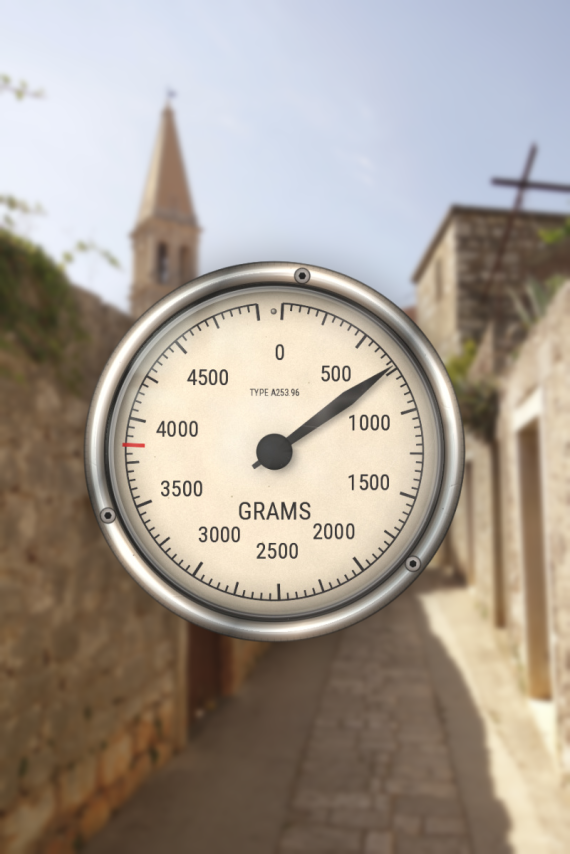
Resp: 725 g
